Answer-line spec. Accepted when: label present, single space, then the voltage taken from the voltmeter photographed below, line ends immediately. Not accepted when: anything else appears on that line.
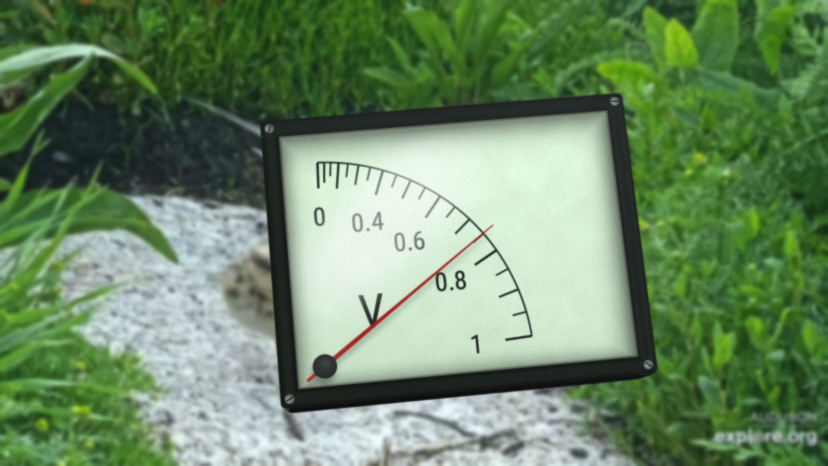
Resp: 0.75 V
